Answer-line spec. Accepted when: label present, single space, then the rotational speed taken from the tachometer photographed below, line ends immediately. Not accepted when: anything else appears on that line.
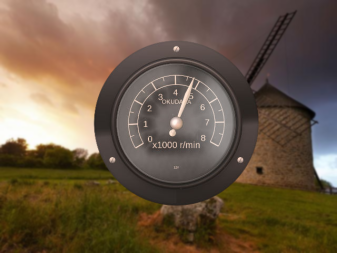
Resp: 4750 rpm
